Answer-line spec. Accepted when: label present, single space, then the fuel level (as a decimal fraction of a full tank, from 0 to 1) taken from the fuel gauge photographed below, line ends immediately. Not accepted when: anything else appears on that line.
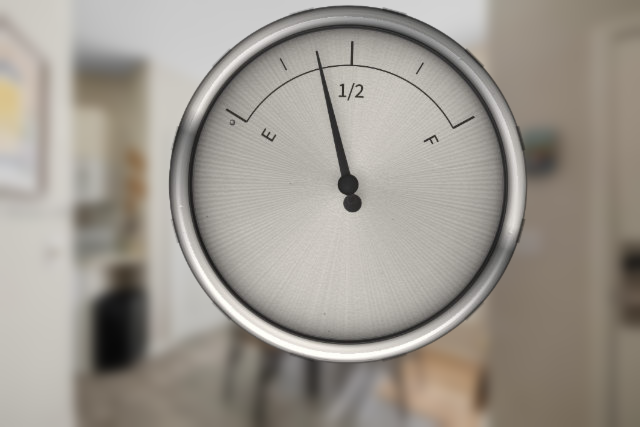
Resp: 0.375
